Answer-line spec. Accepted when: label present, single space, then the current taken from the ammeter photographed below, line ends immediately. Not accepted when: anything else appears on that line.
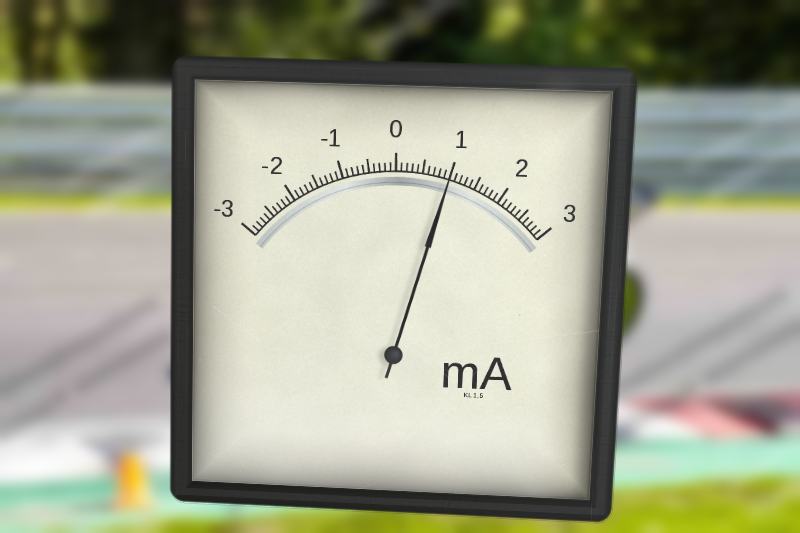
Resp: 1 mA
